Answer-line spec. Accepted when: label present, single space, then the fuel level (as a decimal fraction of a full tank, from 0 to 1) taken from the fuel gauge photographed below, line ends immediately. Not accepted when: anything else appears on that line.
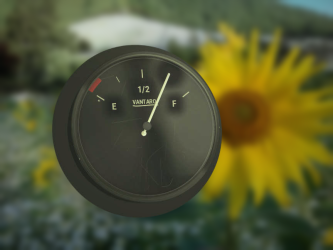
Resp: 0.75
